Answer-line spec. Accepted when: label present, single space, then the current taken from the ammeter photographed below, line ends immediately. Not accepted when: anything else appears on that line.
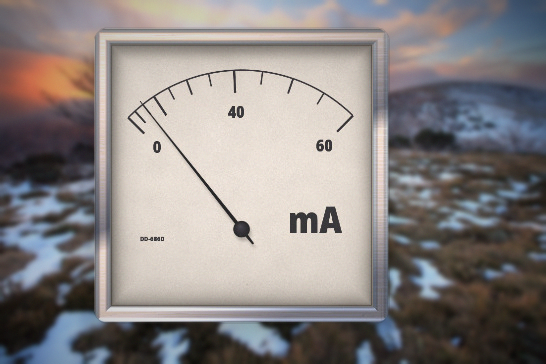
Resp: 15 mA
